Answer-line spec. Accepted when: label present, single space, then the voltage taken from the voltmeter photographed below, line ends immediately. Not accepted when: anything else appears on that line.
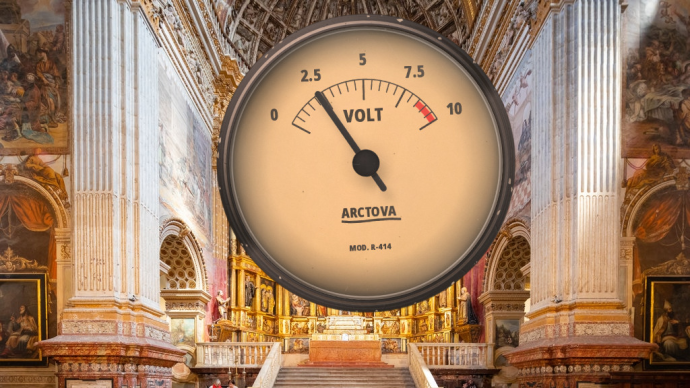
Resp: 2.25 V
